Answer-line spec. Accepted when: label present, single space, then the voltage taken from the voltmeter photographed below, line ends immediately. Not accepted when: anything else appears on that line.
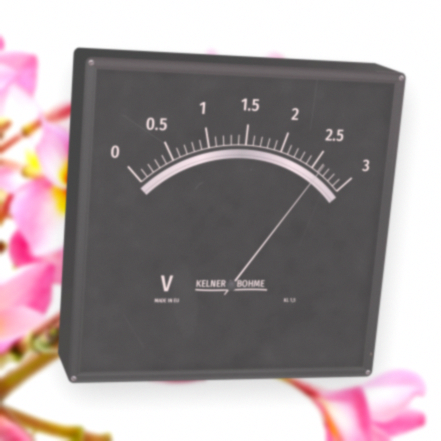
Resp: 2.6 V
